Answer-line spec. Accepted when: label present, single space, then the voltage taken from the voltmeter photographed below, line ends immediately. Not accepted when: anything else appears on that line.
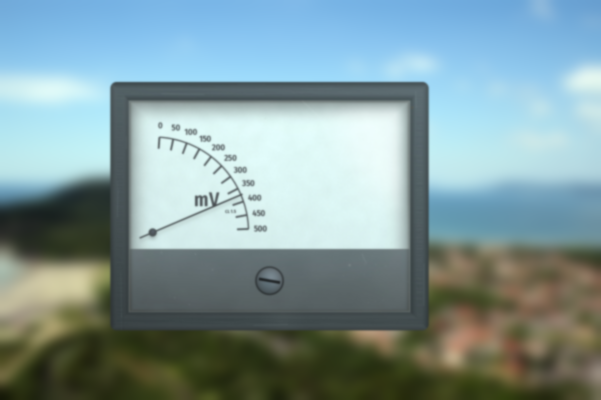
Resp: 375 mV
